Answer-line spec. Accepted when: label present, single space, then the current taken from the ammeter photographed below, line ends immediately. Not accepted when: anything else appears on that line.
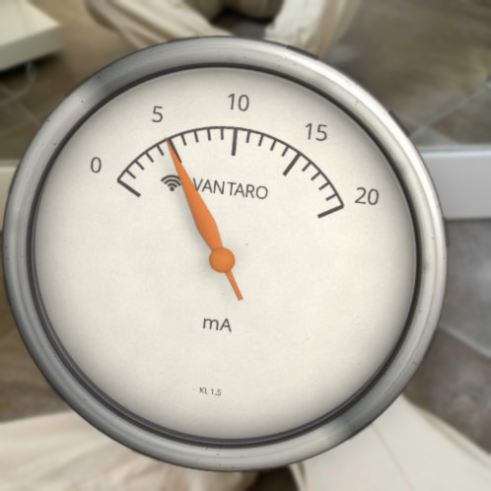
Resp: 5 mA
